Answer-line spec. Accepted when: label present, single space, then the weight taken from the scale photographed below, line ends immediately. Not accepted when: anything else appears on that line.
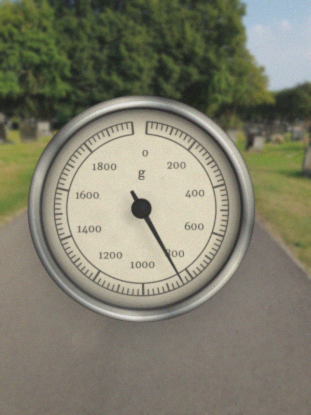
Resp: 840 g
